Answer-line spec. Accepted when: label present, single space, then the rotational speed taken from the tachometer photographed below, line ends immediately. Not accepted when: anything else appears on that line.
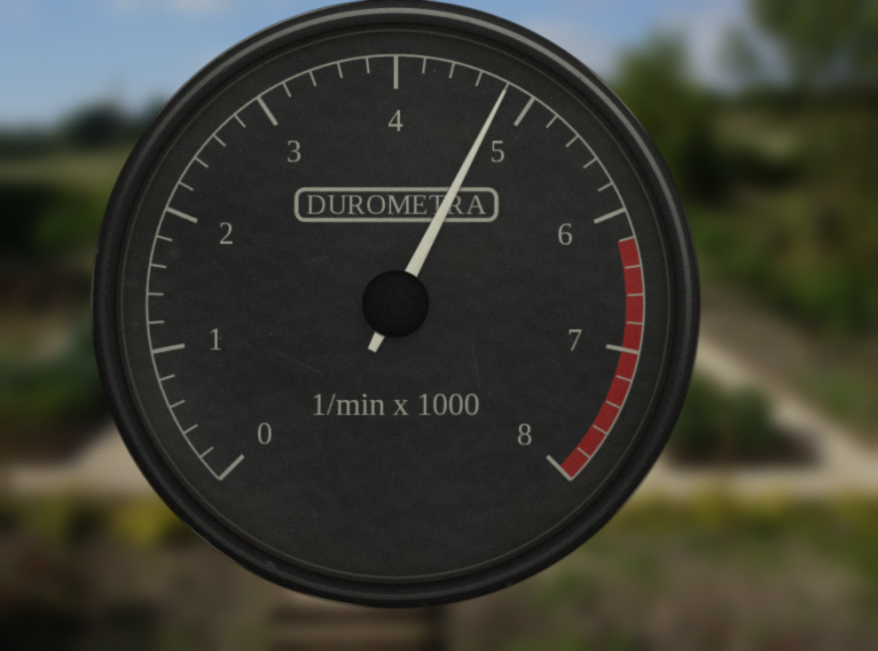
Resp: 4800 rpm
